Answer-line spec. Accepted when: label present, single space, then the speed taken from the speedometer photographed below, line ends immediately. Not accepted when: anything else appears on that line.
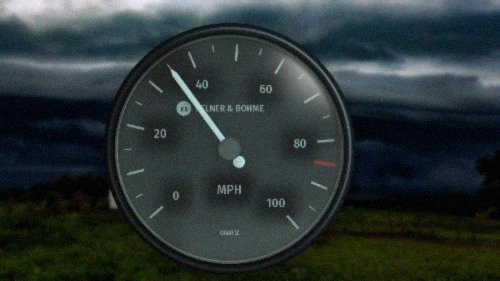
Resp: 35 mph
